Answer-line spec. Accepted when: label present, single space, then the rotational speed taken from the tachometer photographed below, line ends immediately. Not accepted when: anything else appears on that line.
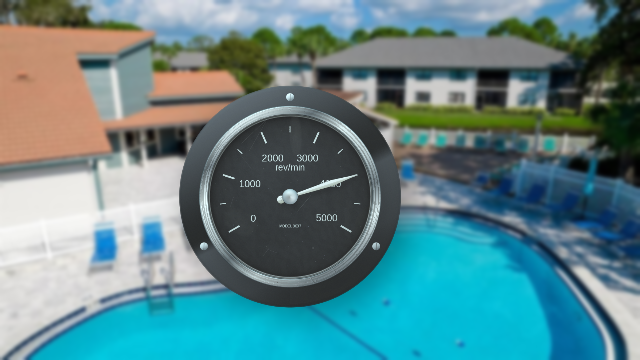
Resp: 4000 rpm
